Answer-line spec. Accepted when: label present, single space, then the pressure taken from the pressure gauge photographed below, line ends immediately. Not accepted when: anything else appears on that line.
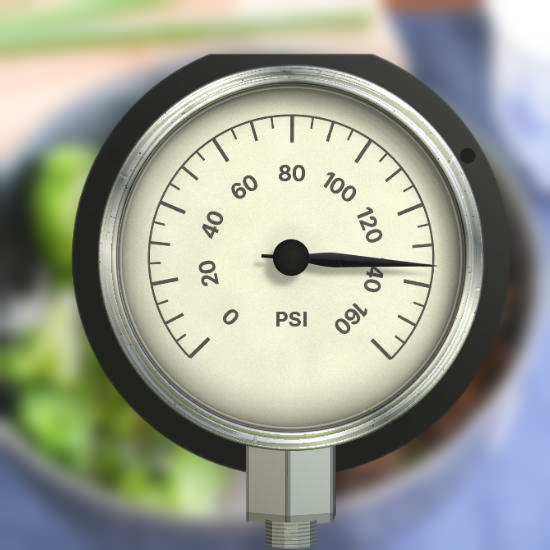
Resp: 135 psi
